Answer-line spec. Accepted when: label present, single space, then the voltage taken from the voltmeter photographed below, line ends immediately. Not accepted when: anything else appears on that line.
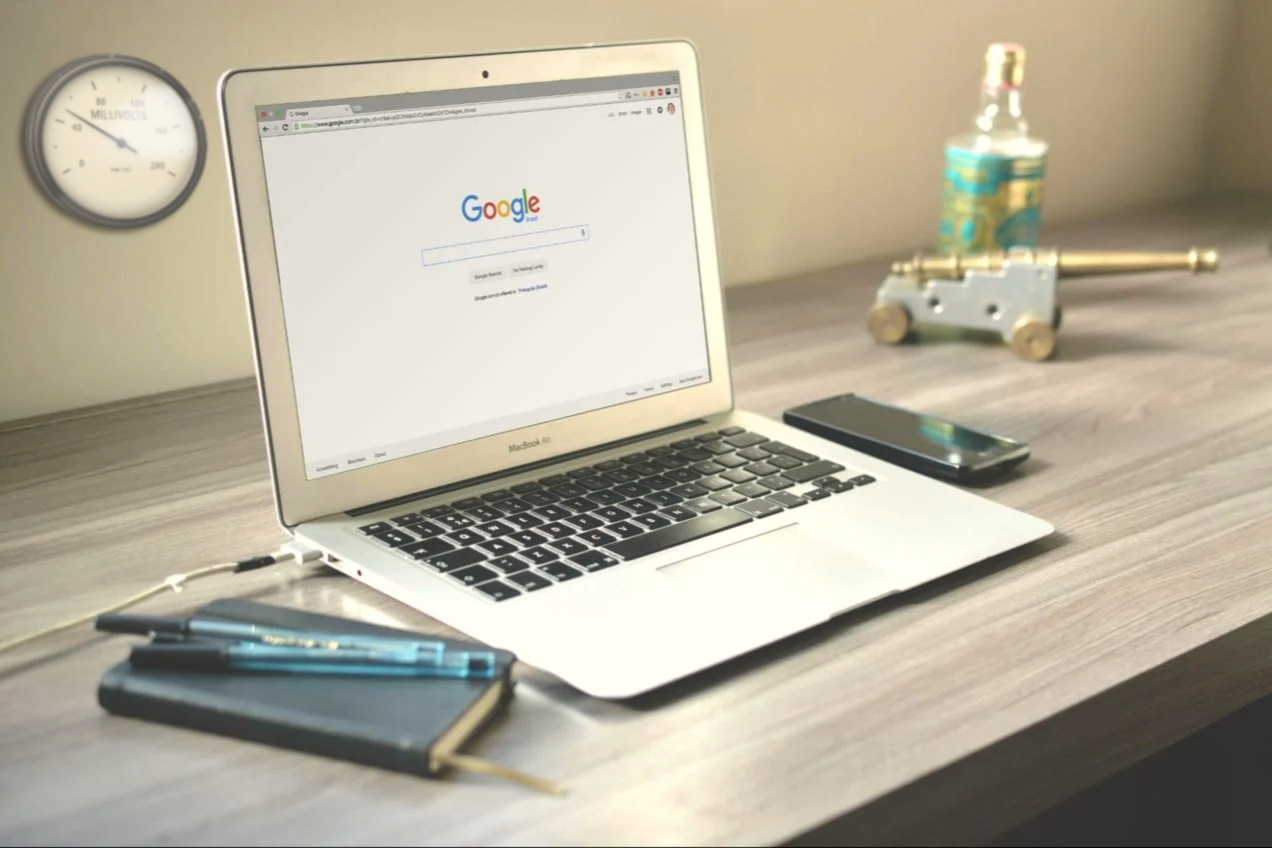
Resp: 50 mV
